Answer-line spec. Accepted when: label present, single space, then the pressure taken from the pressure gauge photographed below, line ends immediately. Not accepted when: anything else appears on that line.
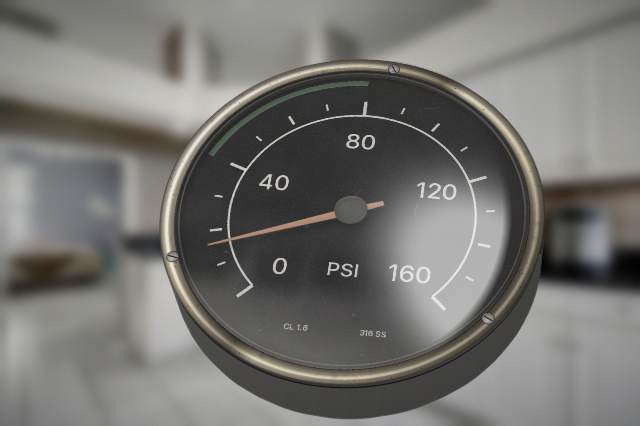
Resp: 15 psi
